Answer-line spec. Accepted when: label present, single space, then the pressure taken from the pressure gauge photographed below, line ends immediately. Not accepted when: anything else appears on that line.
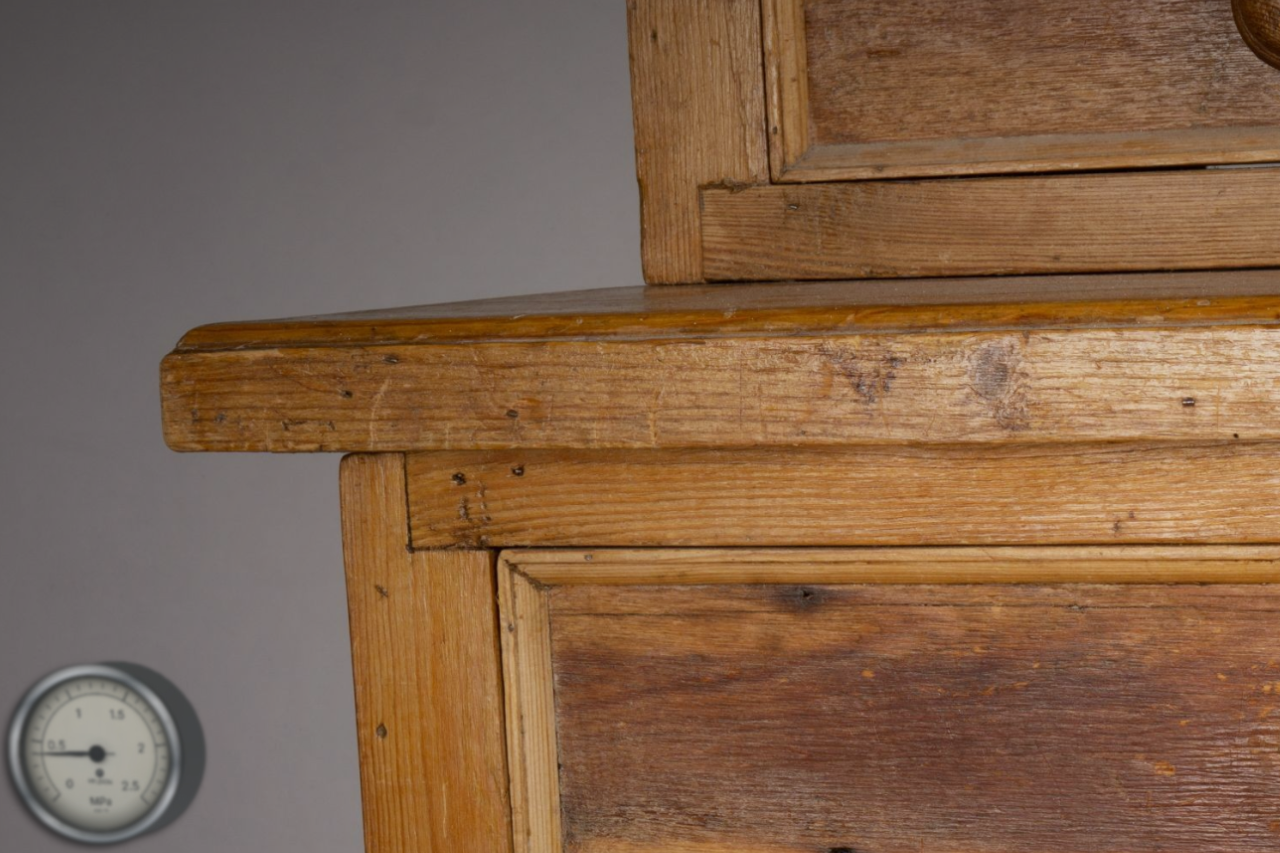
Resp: 0.4 MPa
